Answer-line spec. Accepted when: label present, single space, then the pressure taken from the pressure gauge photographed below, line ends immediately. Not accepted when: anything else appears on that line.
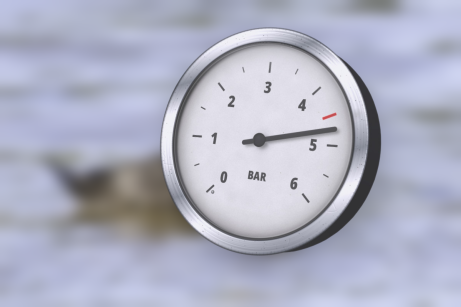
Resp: 4.75 bar
